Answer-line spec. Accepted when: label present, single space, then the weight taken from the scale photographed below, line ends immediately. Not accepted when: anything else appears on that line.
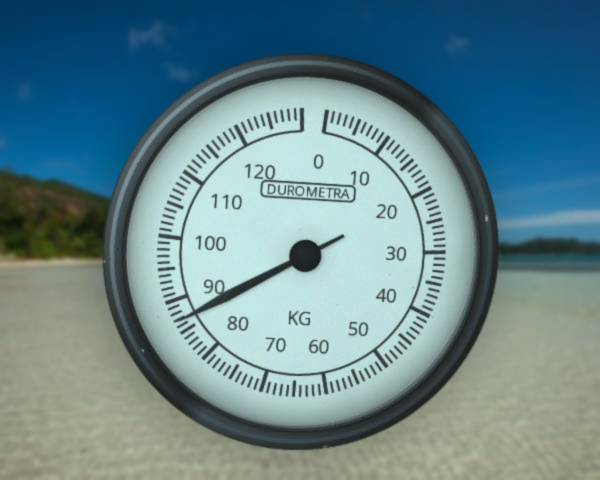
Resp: 87 kg
